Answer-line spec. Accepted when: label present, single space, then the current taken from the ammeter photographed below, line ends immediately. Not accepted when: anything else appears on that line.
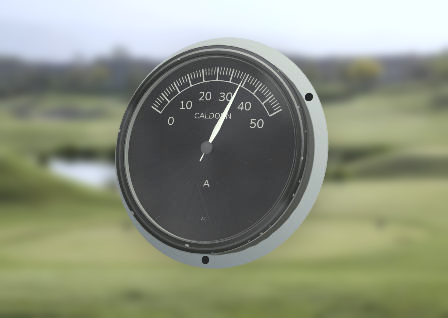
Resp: 35 A
